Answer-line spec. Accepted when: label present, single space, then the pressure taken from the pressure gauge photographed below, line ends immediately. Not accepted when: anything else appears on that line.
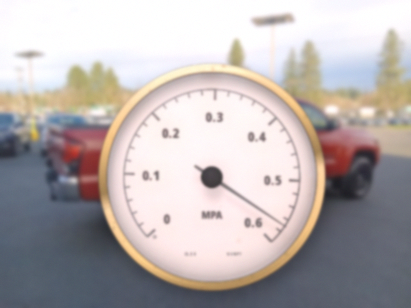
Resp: 0.57 MPa
